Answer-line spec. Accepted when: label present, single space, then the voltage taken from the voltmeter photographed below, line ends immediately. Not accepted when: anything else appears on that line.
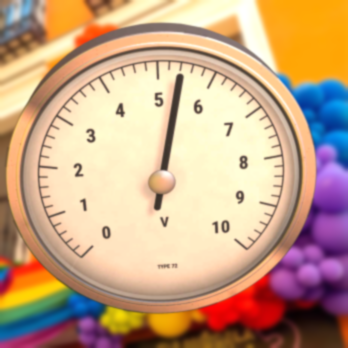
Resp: 5.4 V
